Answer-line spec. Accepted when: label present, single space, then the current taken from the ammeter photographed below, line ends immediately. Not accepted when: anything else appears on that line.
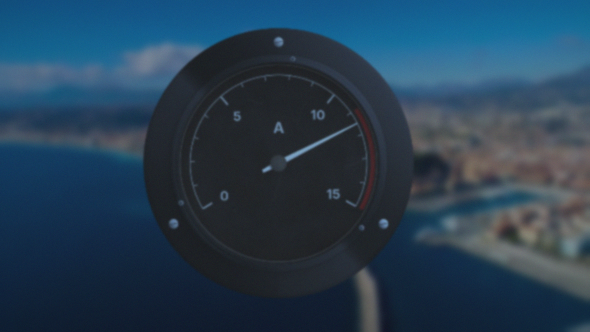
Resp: 11.5 A
